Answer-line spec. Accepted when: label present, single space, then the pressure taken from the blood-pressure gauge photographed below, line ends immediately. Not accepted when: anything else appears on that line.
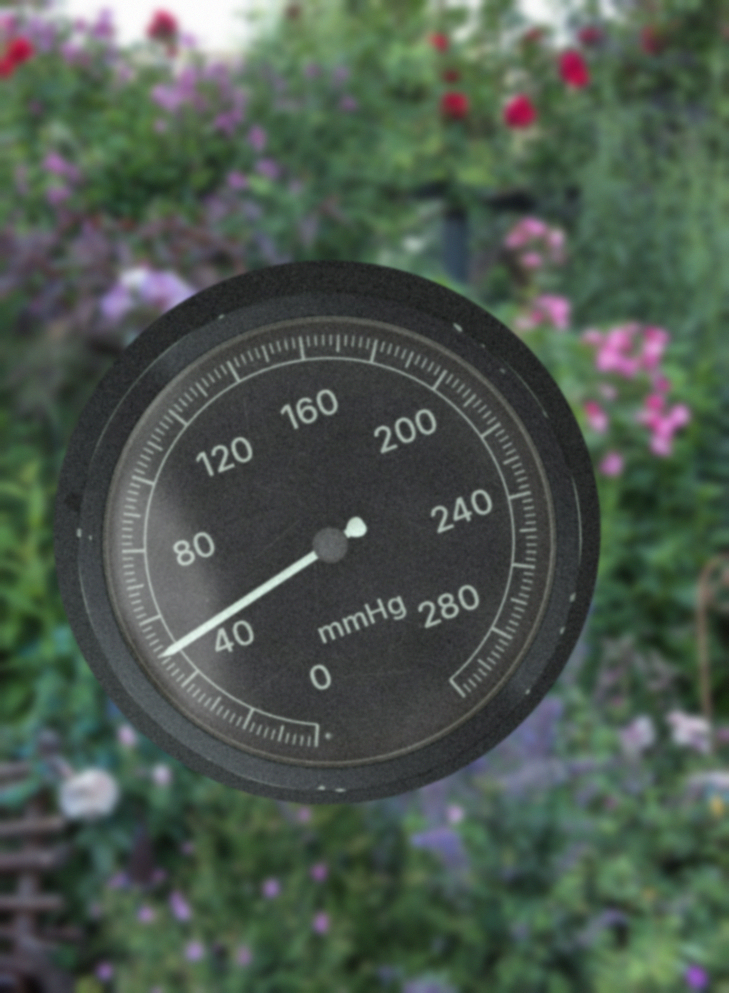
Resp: 50 mmHg
